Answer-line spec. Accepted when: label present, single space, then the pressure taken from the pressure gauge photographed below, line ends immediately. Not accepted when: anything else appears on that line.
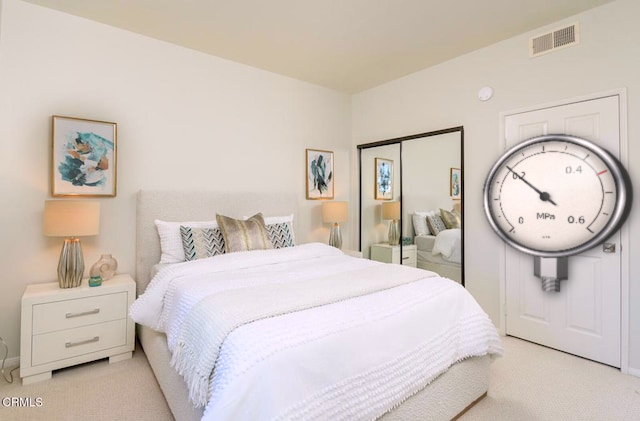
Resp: 0.2 MPa
